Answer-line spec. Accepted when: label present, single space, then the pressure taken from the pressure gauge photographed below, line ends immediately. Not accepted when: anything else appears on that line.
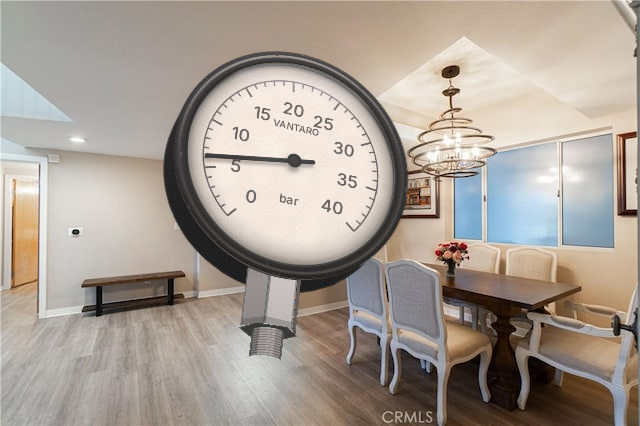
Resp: 6 bar
